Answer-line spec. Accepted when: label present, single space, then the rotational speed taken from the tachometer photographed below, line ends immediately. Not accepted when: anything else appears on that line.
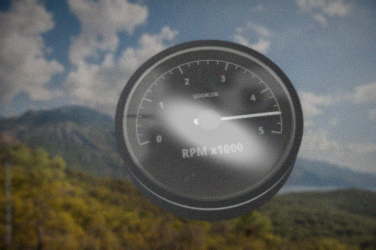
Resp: 4600 rpm
